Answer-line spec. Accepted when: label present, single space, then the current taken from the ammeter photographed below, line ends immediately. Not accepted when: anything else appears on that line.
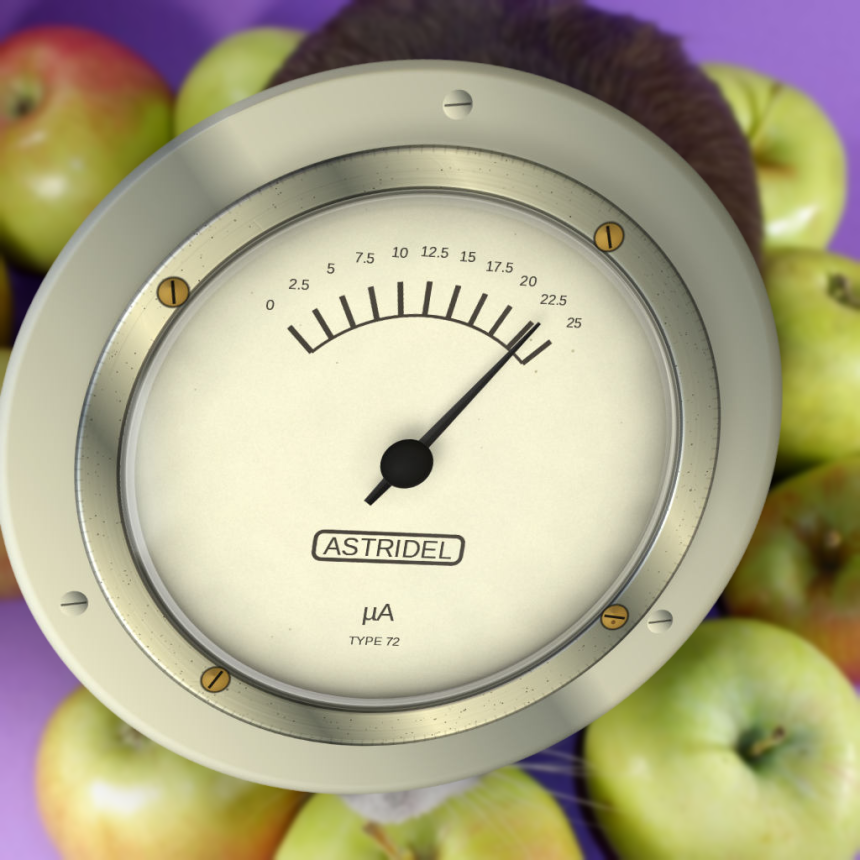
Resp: 22.5 µA
